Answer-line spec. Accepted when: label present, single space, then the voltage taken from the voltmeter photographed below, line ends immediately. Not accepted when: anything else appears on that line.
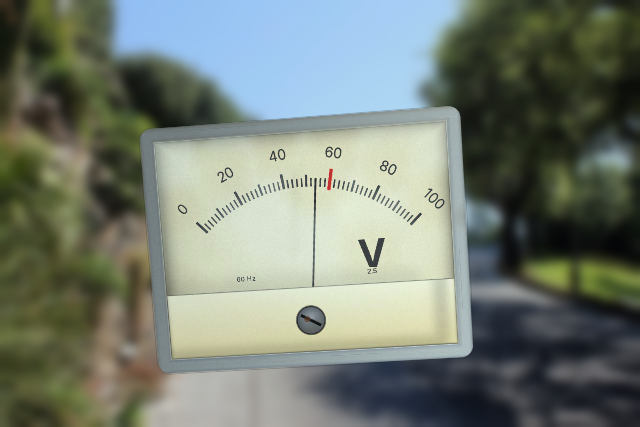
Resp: 54 V
